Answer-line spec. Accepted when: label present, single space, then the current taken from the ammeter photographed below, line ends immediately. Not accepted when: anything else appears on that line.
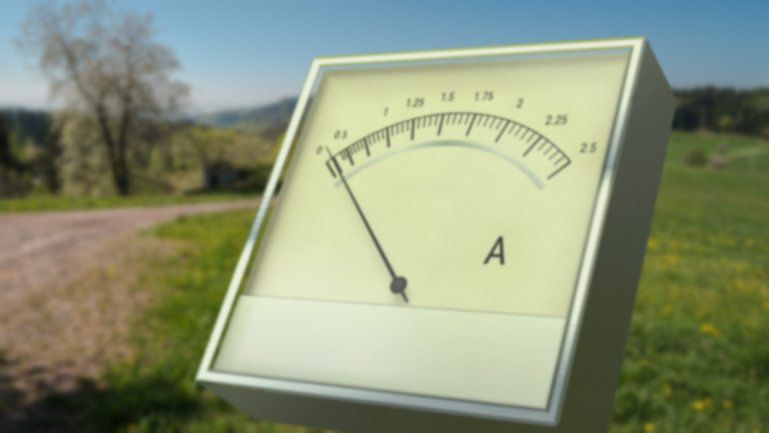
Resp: 0.25 A
